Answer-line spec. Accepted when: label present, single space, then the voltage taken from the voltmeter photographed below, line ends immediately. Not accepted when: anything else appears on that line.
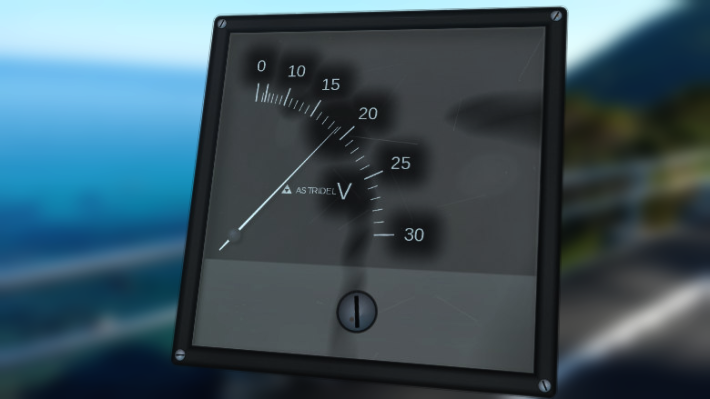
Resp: 19 V
